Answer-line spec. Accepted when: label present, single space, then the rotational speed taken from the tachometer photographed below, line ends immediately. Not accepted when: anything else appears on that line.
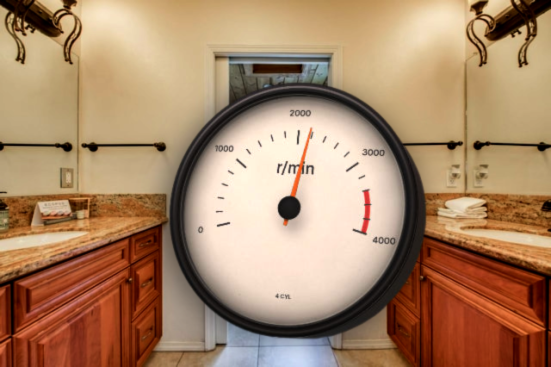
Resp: 2200 rpm
